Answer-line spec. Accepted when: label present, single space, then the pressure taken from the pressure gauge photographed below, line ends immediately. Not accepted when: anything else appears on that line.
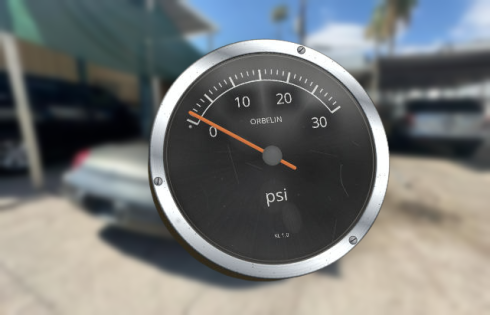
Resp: 1 psi
